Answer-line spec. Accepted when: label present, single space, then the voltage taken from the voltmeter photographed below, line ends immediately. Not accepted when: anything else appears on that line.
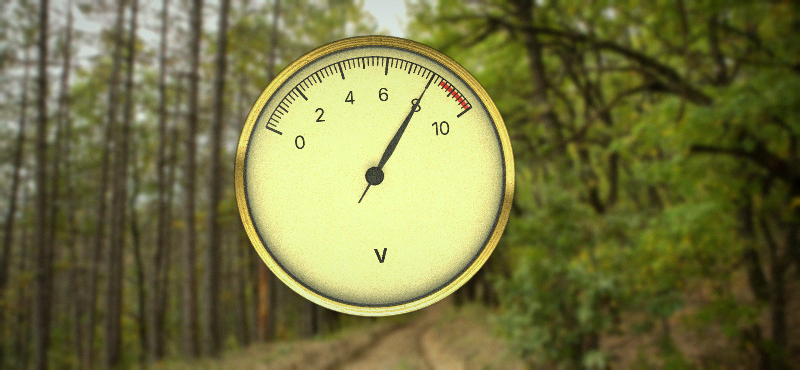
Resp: 8 V
